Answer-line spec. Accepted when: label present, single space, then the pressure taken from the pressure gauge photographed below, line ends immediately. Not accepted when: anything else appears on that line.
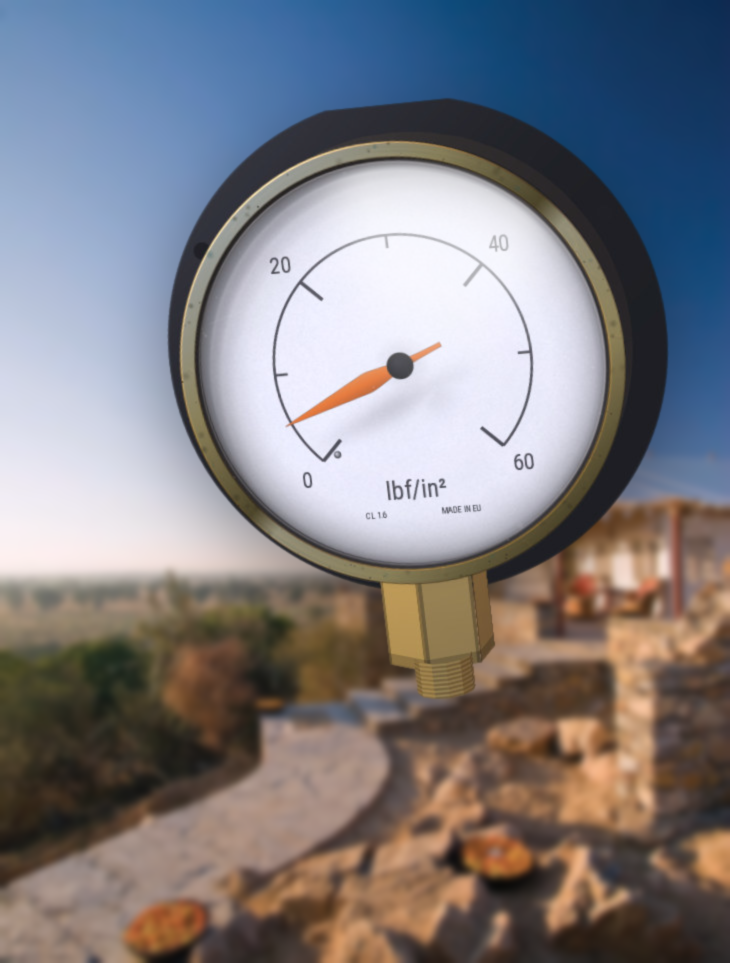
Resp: 5 psi
